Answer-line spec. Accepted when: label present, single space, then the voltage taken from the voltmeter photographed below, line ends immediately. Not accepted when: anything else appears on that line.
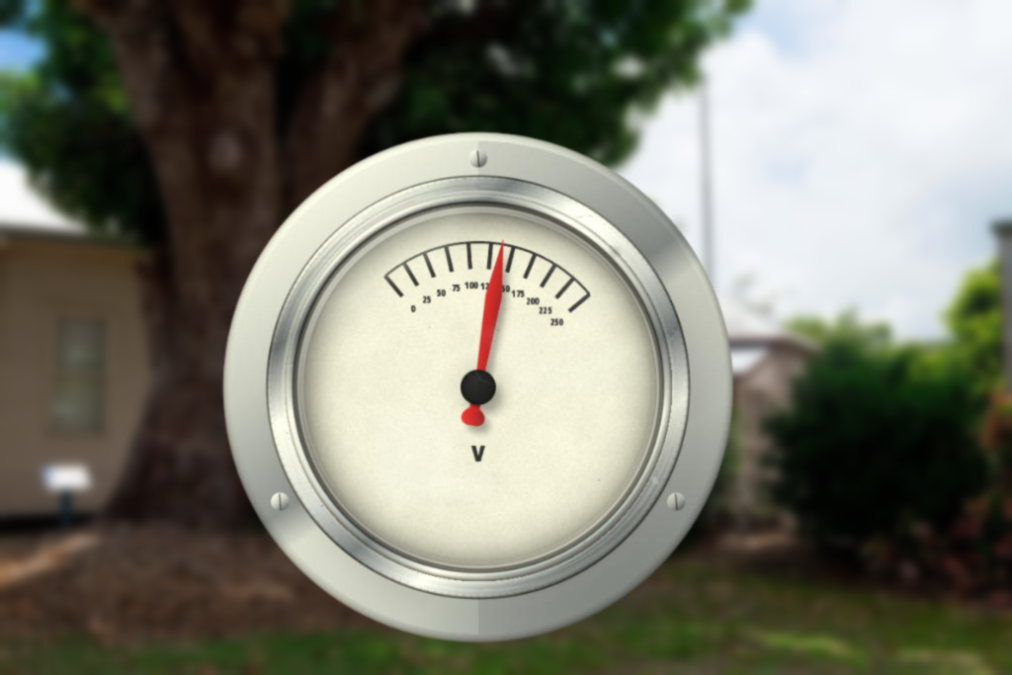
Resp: 137.5 V
